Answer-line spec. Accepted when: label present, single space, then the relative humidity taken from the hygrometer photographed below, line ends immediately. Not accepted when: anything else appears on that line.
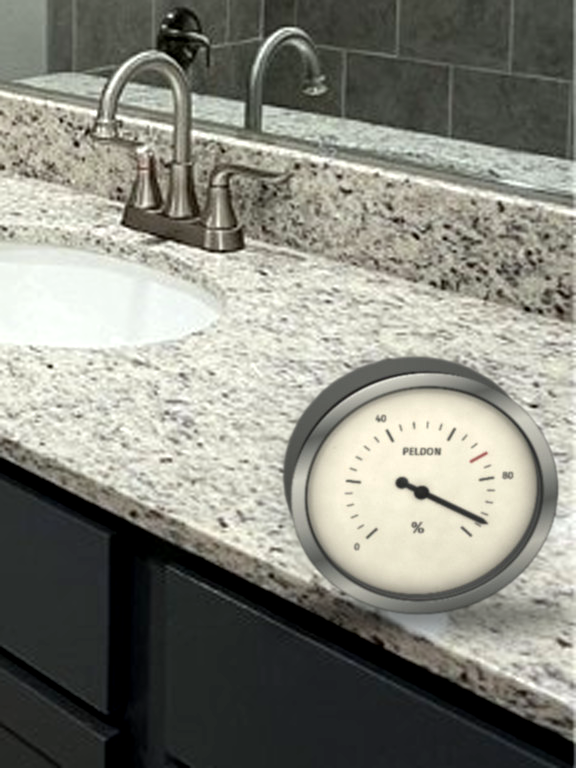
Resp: 94 %
